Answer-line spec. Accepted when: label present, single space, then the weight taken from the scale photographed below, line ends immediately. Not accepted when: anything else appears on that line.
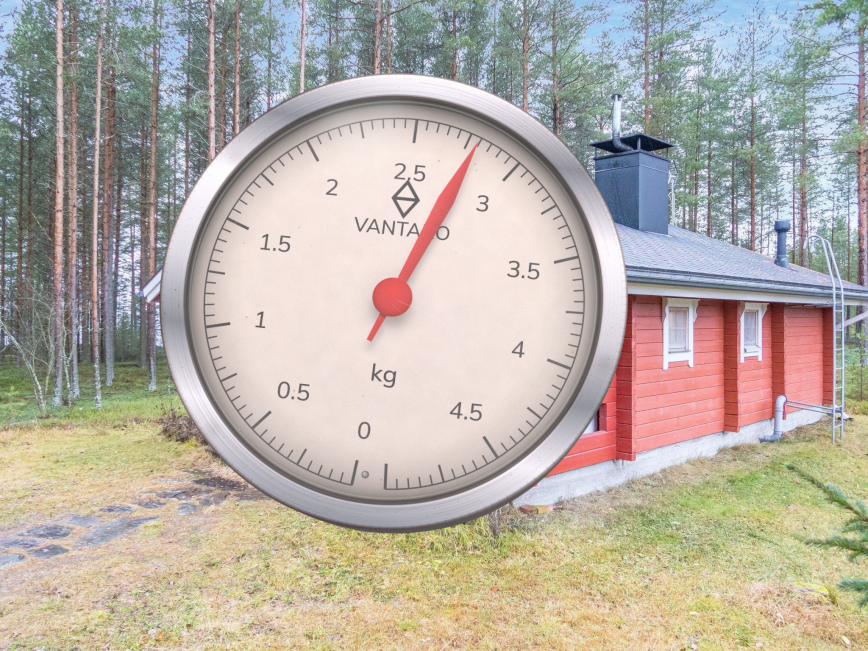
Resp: 2.8 kg
